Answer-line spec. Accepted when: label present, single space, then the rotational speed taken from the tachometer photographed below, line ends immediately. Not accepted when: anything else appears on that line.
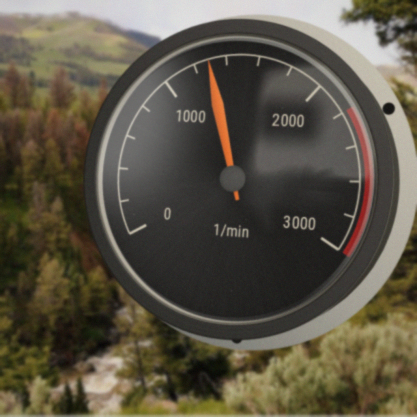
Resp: 1300 rpm
